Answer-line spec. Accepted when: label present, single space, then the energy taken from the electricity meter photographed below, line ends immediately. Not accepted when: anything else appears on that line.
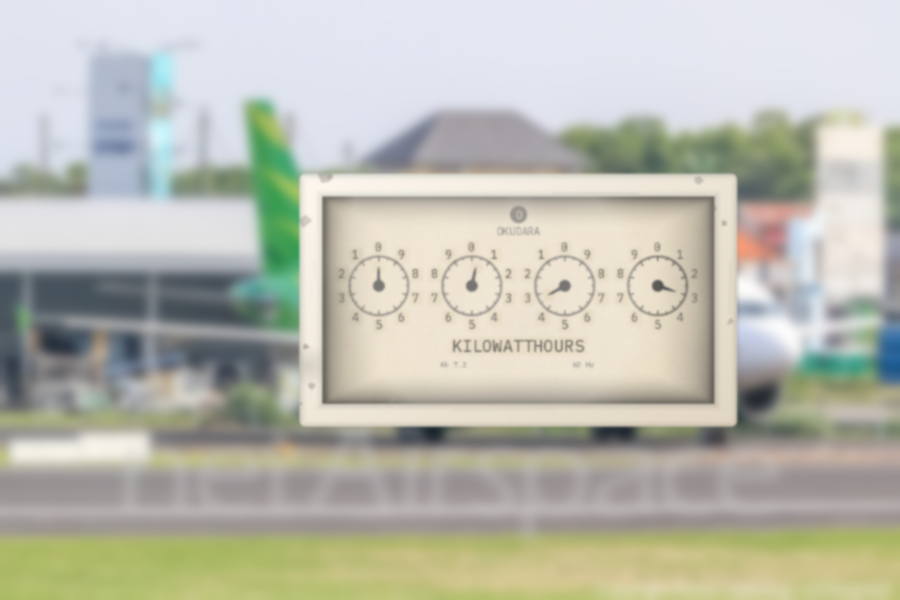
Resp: 33 kWh
